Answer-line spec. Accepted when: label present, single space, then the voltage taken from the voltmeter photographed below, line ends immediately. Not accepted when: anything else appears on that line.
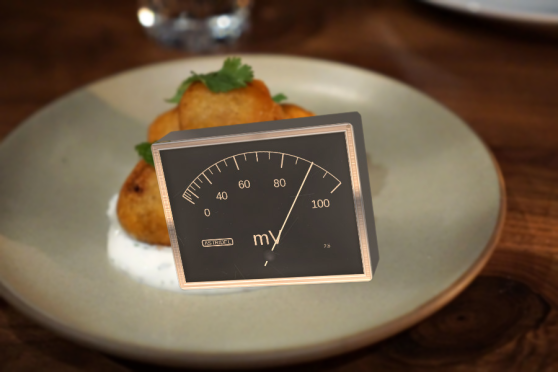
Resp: 90 mV
